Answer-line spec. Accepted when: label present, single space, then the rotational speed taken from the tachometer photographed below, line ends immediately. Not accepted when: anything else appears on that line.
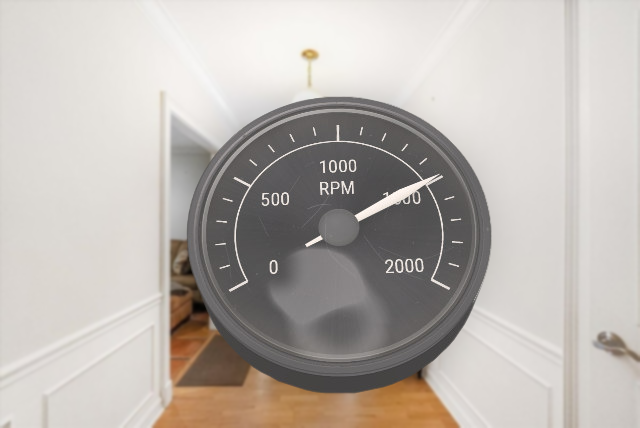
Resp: 1500 rpm
